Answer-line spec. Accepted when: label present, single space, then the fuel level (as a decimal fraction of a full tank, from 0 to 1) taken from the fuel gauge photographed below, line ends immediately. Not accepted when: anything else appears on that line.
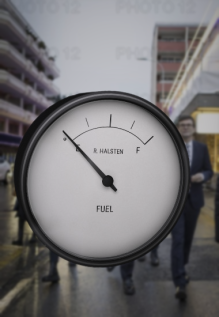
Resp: 0
